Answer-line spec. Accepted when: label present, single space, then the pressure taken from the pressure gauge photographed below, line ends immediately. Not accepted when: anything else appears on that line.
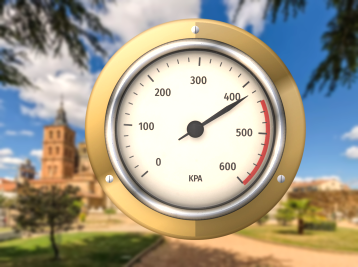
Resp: 420 kPa
